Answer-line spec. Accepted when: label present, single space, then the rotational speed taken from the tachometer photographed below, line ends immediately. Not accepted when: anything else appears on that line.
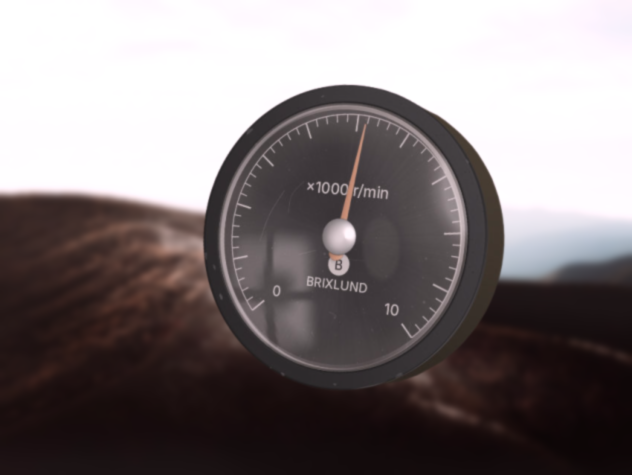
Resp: 5200 rpm
